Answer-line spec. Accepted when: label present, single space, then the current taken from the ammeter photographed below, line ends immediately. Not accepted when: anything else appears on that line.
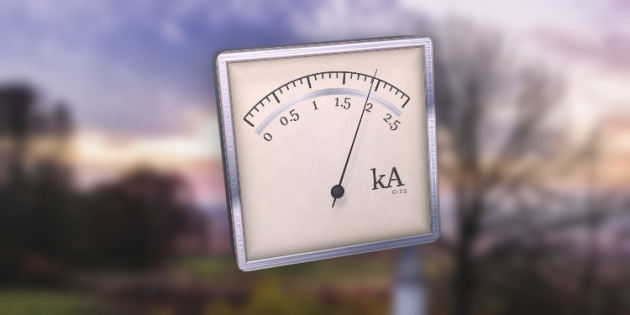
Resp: 1.9 kA
